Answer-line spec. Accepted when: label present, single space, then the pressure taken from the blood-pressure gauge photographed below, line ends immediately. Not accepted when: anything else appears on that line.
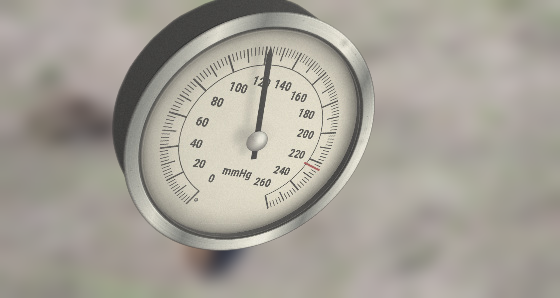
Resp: 120 mmHg
